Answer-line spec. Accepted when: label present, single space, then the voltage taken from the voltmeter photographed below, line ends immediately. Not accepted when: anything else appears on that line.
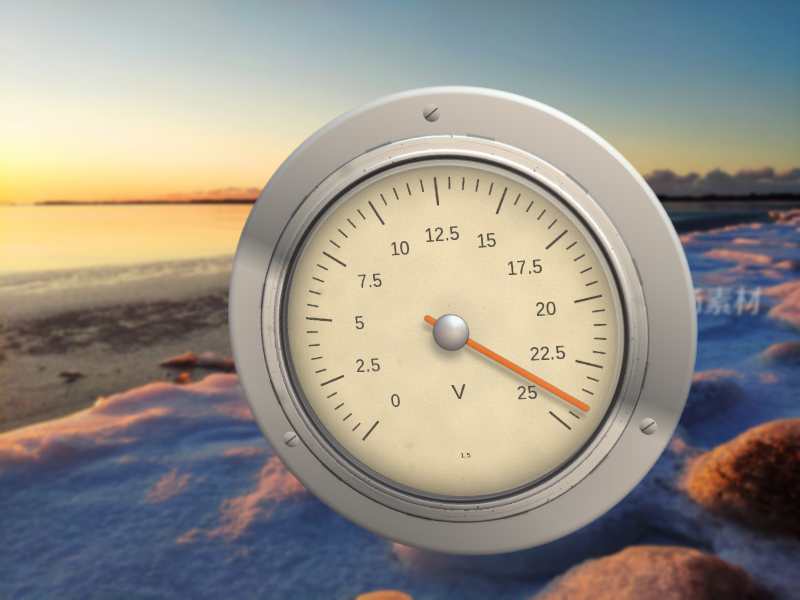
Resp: 24 V
